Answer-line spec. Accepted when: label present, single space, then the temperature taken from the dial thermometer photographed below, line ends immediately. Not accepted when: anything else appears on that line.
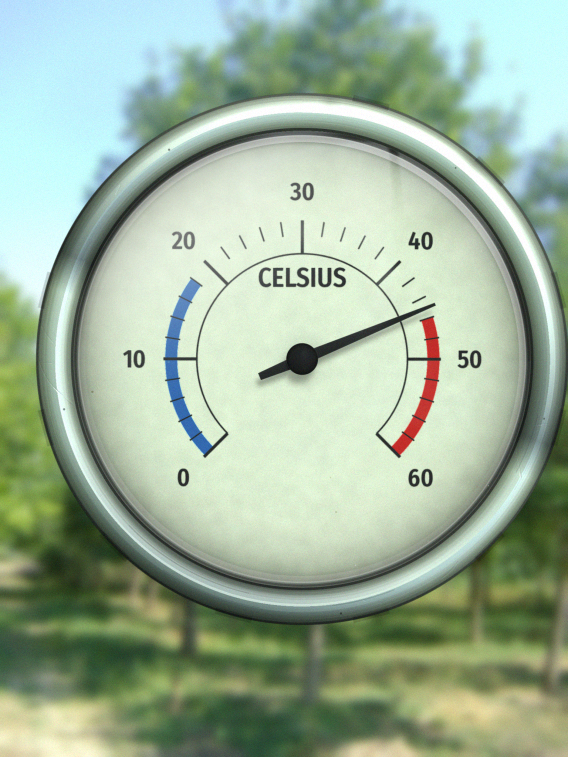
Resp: 45 °C
